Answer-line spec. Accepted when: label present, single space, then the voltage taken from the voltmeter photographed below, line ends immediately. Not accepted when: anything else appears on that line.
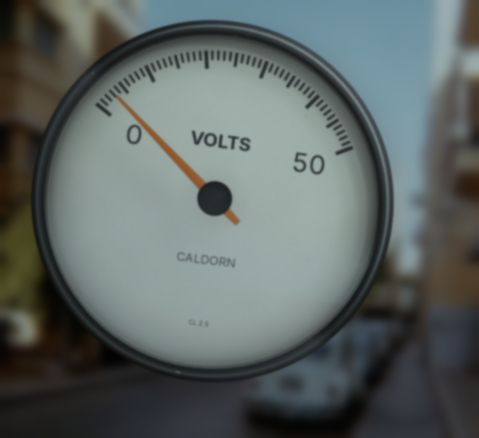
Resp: 3 V
